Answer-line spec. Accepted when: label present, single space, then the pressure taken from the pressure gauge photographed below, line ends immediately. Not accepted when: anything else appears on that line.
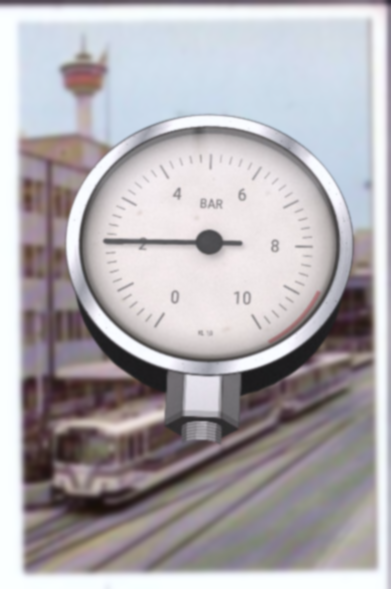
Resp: 2 bar
